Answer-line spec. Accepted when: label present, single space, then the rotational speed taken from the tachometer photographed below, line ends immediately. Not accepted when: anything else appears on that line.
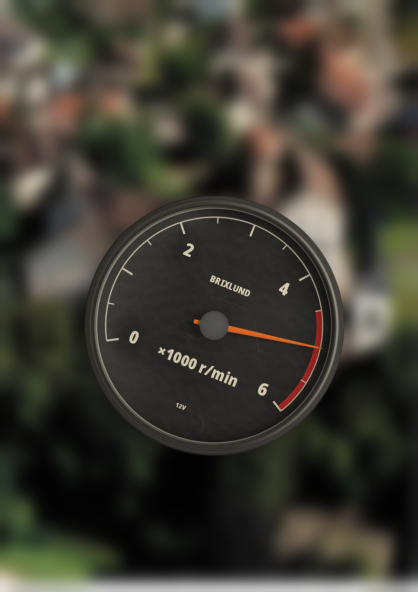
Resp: 5000 rpm
